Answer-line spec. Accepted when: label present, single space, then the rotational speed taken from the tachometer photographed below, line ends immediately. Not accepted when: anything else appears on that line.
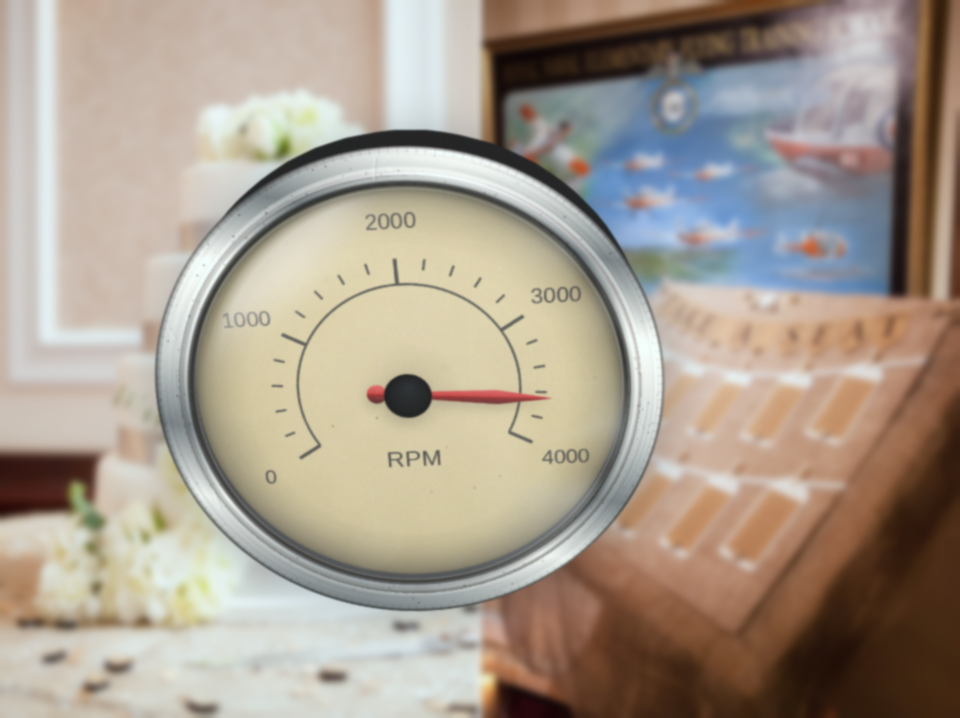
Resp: 3600 rpm
